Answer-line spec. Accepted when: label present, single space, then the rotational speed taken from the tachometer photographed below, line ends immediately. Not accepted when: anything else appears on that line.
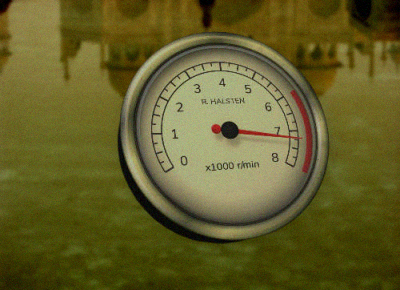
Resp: 7250 rpm
